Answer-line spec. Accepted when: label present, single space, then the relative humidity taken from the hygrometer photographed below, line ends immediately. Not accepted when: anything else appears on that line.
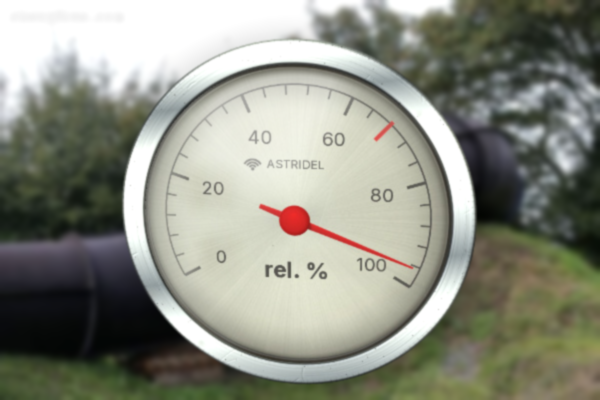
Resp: 96 %
